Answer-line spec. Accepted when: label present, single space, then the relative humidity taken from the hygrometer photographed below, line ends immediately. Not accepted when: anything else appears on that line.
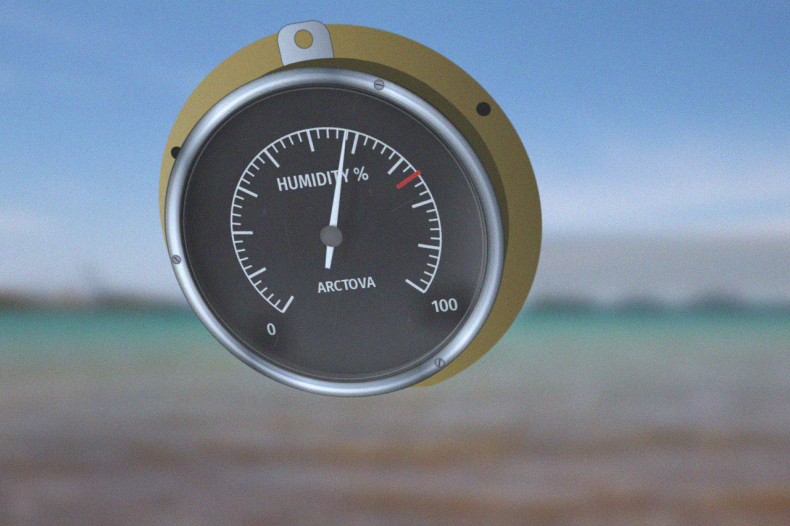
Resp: 58 %
